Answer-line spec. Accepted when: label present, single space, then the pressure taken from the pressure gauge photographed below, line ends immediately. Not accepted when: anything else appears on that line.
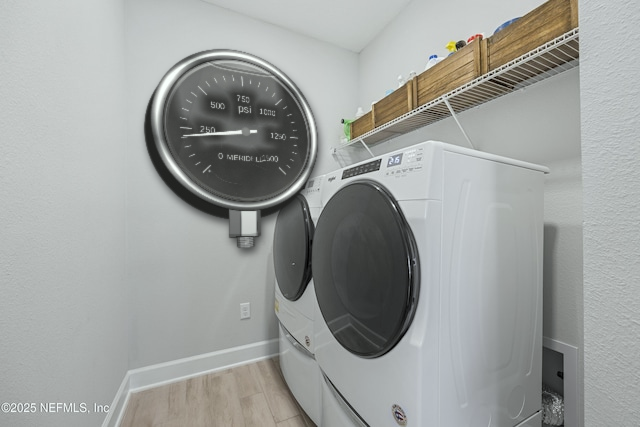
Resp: 200 psi
